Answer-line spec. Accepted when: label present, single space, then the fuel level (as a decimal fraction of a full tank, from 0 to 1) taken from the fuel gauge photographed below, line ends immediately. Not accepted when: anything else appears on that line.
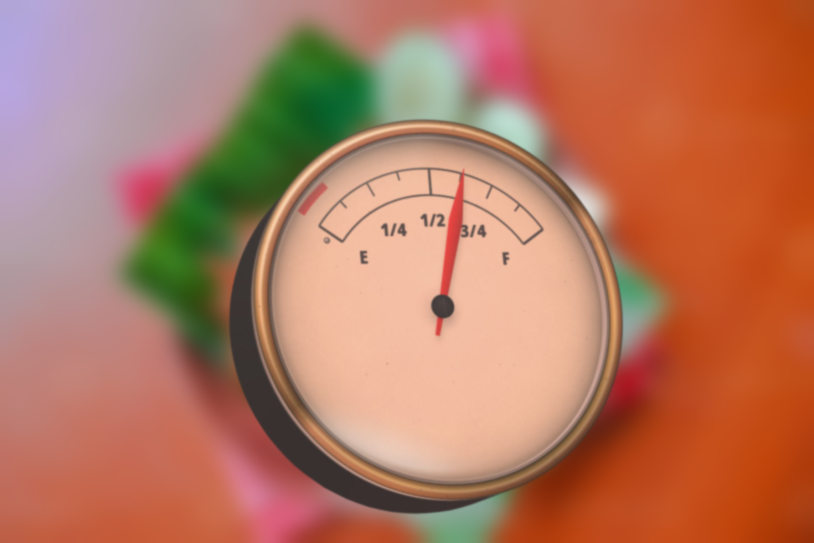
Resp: 0.625
